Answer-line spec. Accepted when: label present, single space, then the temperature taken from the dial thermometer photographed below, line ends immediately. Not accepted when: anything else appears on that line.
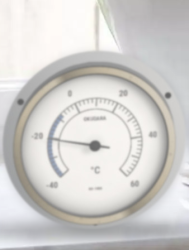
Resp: -20 °C
